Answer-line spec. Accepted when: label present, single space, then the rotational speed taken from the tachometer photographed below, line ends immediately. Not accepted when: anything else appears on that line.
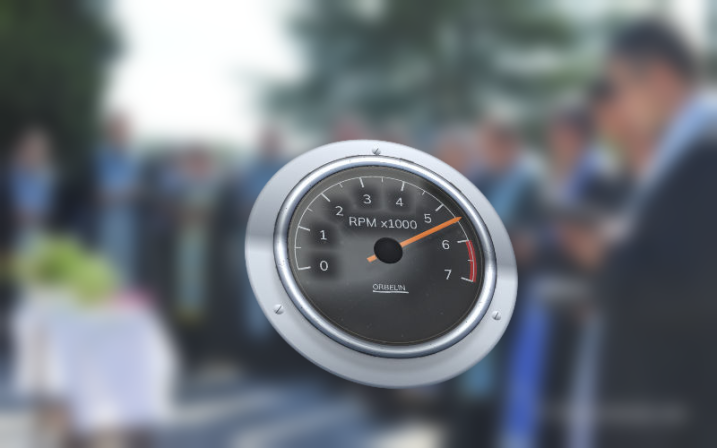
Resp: 5500 rpm
